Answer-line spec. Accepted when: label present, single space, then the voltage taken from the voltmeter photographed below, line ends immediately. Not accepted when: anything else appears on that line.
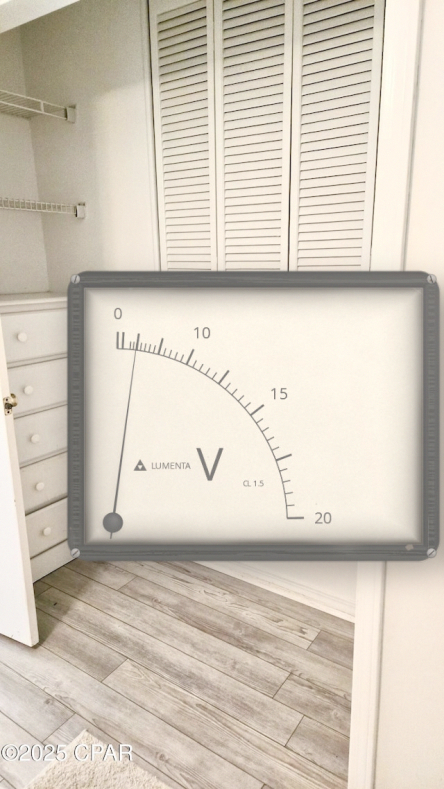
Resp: 5 V
